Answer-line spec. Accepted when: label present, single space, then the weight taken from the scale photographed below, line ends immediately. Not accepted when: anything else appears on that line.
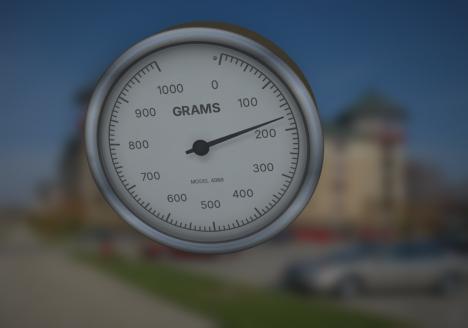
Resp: 170 g
